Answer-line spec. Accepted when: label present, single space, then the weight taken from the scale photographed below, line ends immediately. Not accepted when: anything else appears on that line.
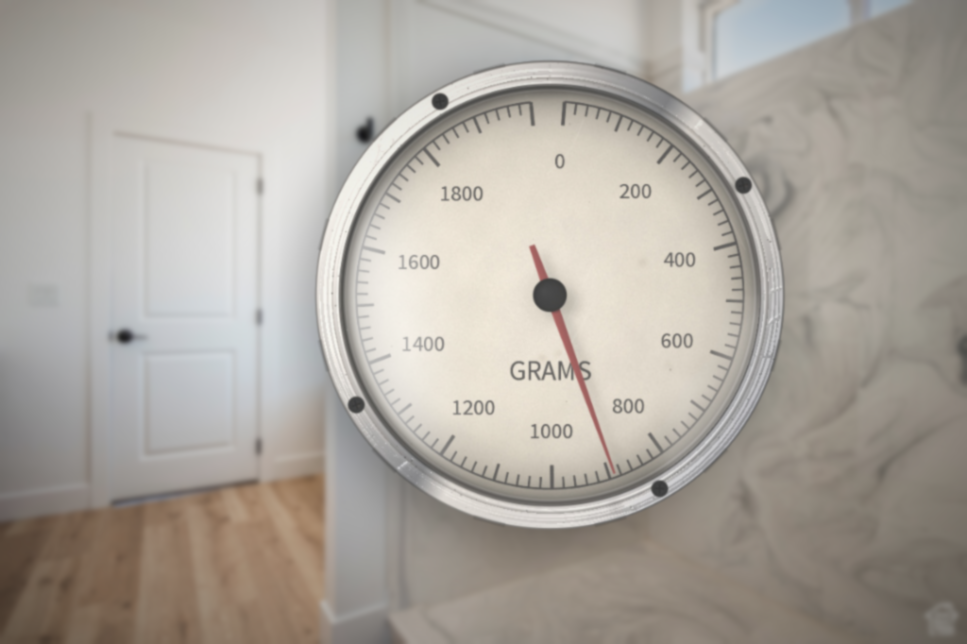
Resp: 890 g
